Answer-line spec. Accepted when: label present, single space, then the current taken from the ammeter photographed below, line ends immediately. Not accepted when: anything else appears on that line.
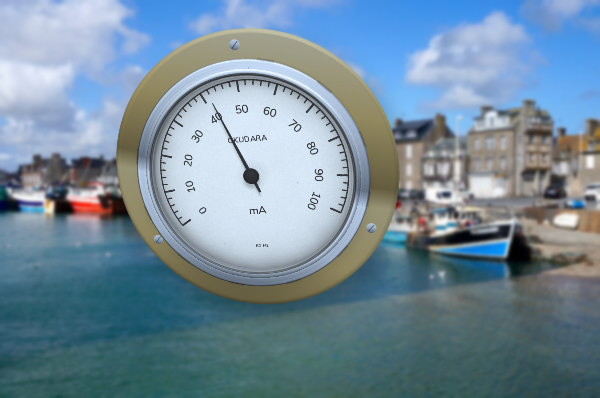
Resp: 42 mA
